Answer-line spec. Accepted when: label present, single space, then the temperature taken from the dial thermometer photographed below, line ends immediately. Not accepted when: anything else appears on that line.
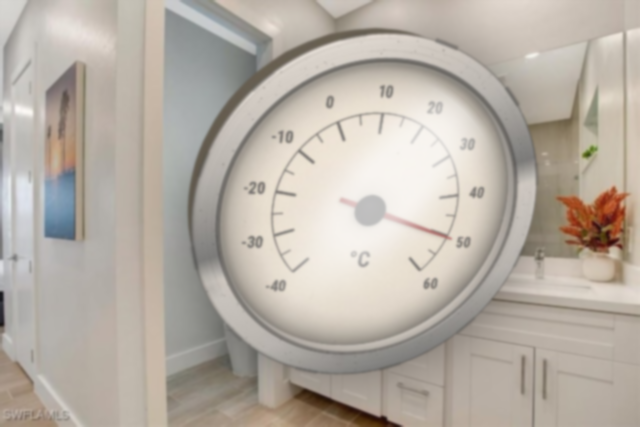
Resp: 50 °C
